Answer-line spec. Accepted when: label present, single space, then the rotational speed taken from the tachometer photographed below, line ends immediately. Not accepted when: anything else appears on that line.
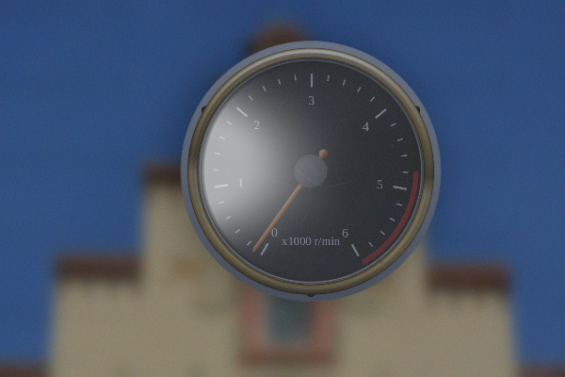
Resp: 100 rpm
